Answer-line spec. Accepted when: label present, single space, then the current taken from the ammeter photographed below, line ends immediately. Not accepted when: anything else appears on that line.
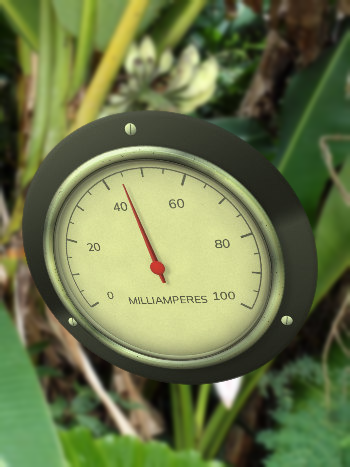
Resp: 45 mA
